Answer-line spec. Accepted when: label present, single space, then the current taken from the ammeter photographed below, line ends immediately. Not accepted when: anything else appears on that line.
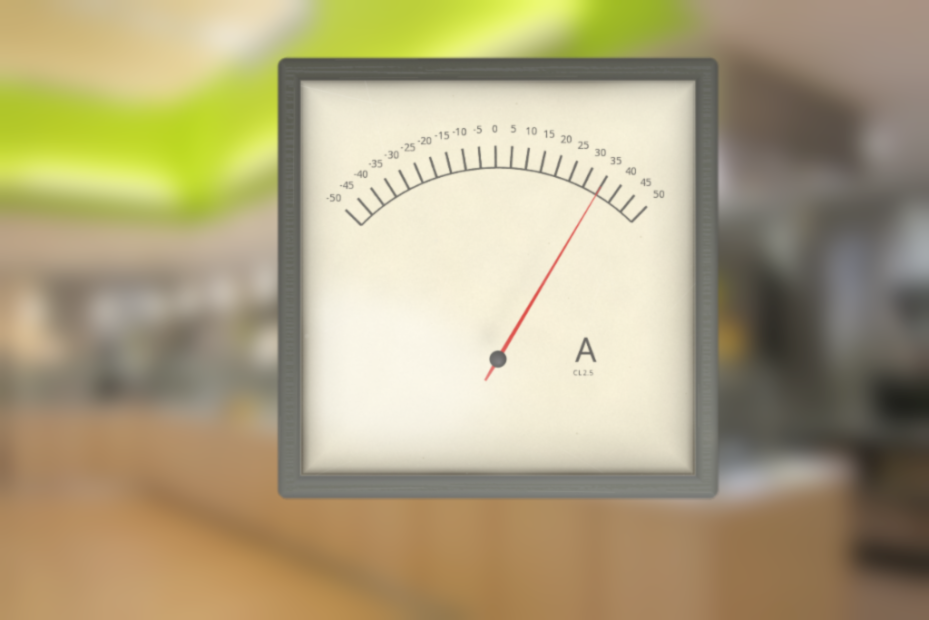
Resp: 35 A
